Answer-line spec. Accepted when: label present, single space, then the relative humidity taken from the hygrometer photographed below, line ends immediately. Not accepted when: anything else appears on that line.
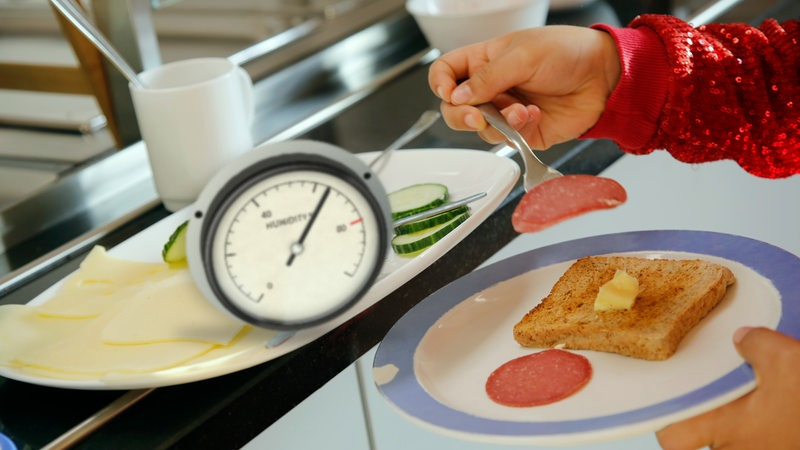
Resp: 64 %
